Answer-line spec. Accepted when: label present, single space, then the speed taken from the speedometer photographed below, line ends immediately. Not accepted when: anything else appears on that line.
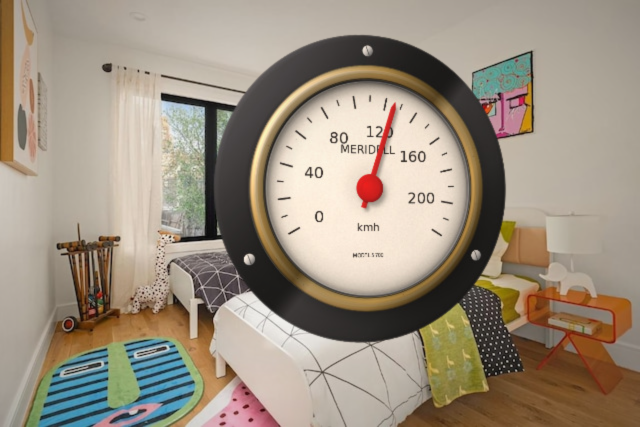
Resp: 125 km/h
